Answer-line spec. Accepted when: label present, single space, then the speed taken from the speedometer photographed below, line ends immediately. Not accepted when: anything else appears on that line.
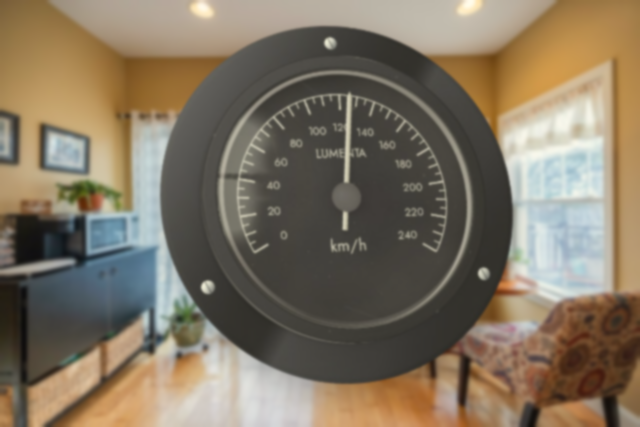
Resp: 125 km/h
